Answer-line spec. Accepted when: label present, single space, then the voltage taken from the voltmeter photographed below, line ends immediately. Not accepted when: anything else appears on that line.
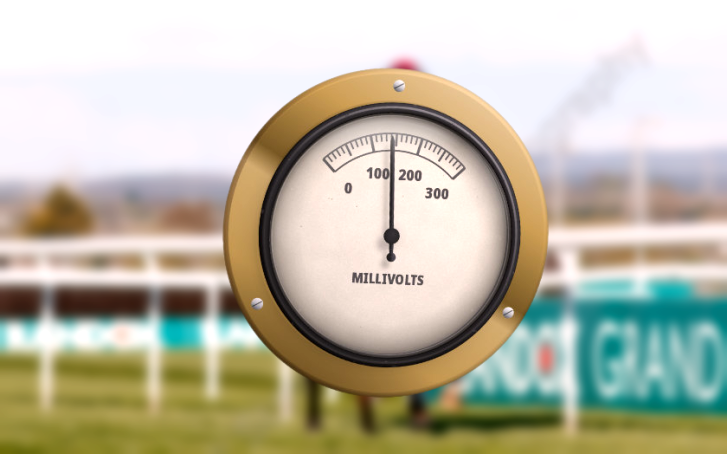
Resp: 140 mV
